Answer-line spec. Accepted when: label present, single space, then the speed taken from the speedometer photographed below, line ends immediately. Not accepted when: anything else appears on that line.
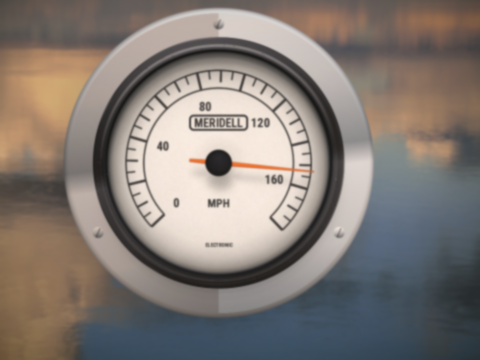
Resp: 152.5 mph
